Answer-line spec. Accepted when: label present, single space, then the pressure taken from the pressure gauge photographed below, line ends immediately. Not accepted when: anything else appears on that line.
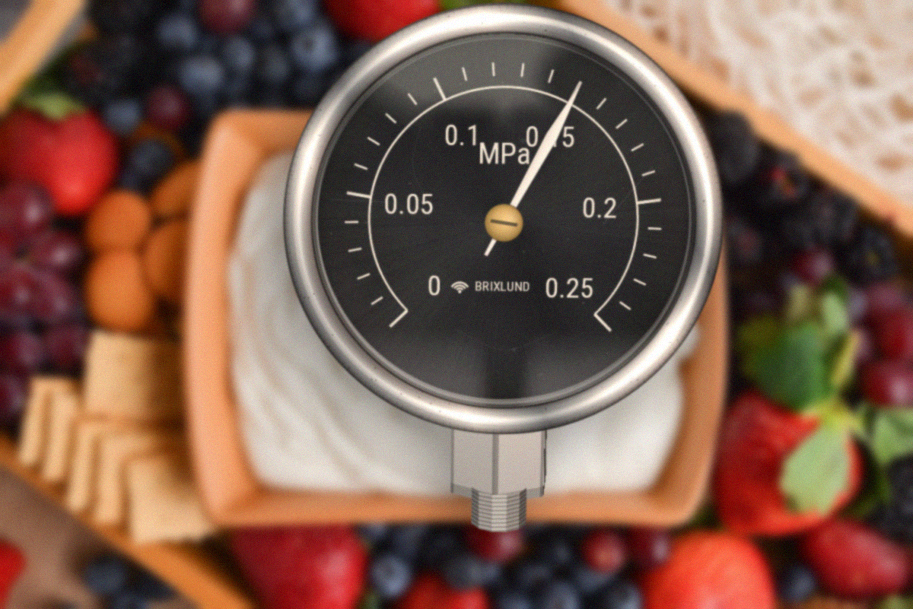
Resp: 0.15 MPa
